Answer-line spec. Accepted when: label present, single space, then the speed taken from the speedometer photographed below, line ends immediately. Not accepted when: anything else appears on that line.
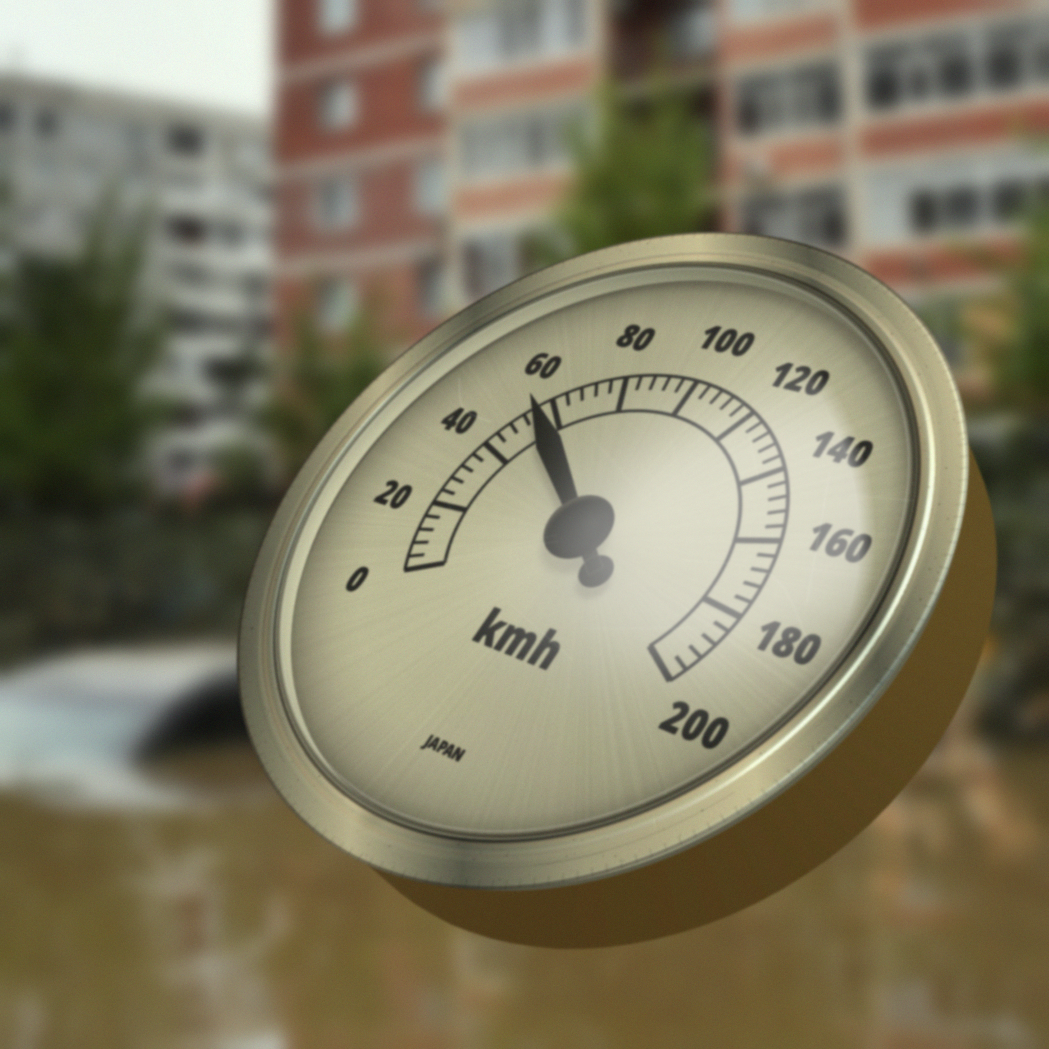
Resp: 56 km/h
